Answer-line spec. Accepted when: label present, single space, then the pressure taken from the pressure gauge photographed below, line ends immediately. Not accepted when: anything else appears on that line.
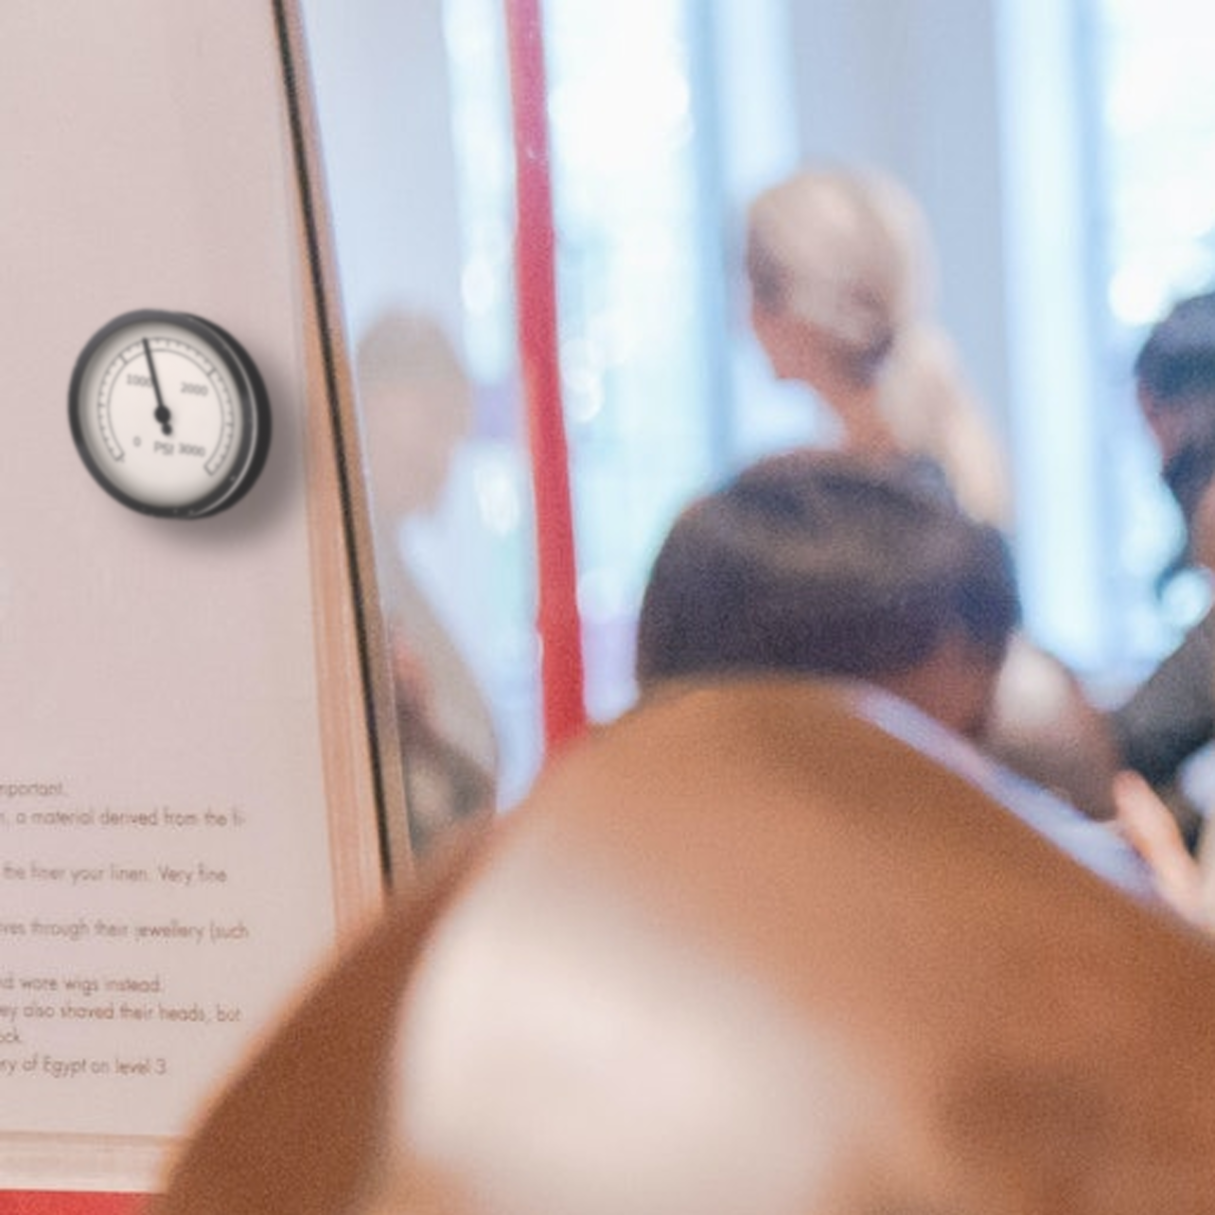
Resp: 1300 psi
